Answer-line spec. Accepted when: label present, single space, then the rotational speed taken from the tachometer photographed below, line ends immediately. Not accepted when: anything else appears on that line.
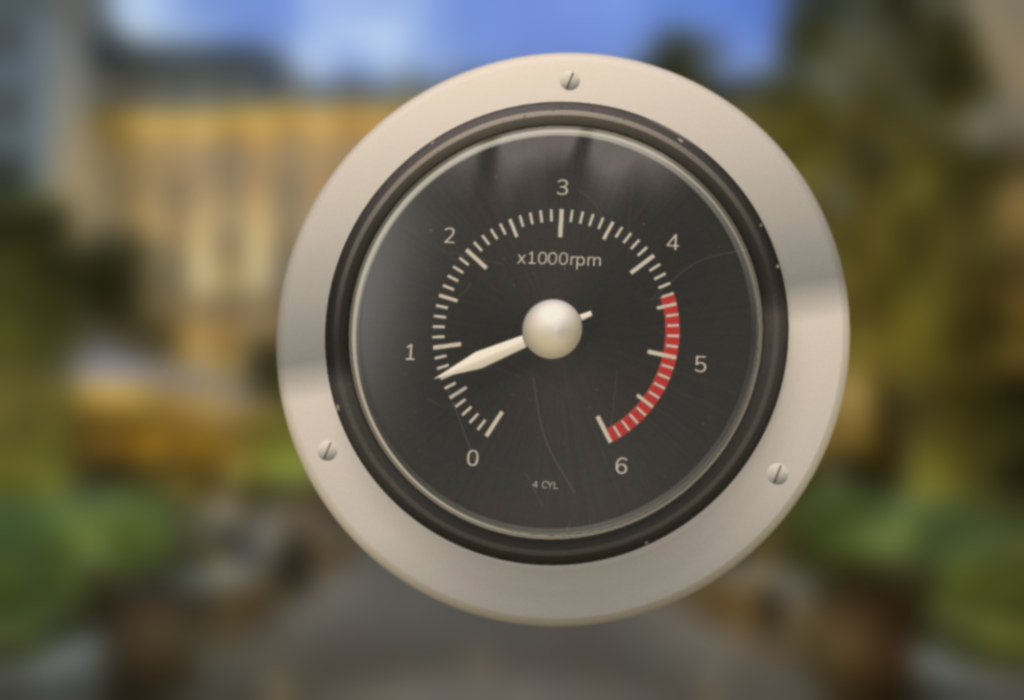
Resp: 700 rpm
